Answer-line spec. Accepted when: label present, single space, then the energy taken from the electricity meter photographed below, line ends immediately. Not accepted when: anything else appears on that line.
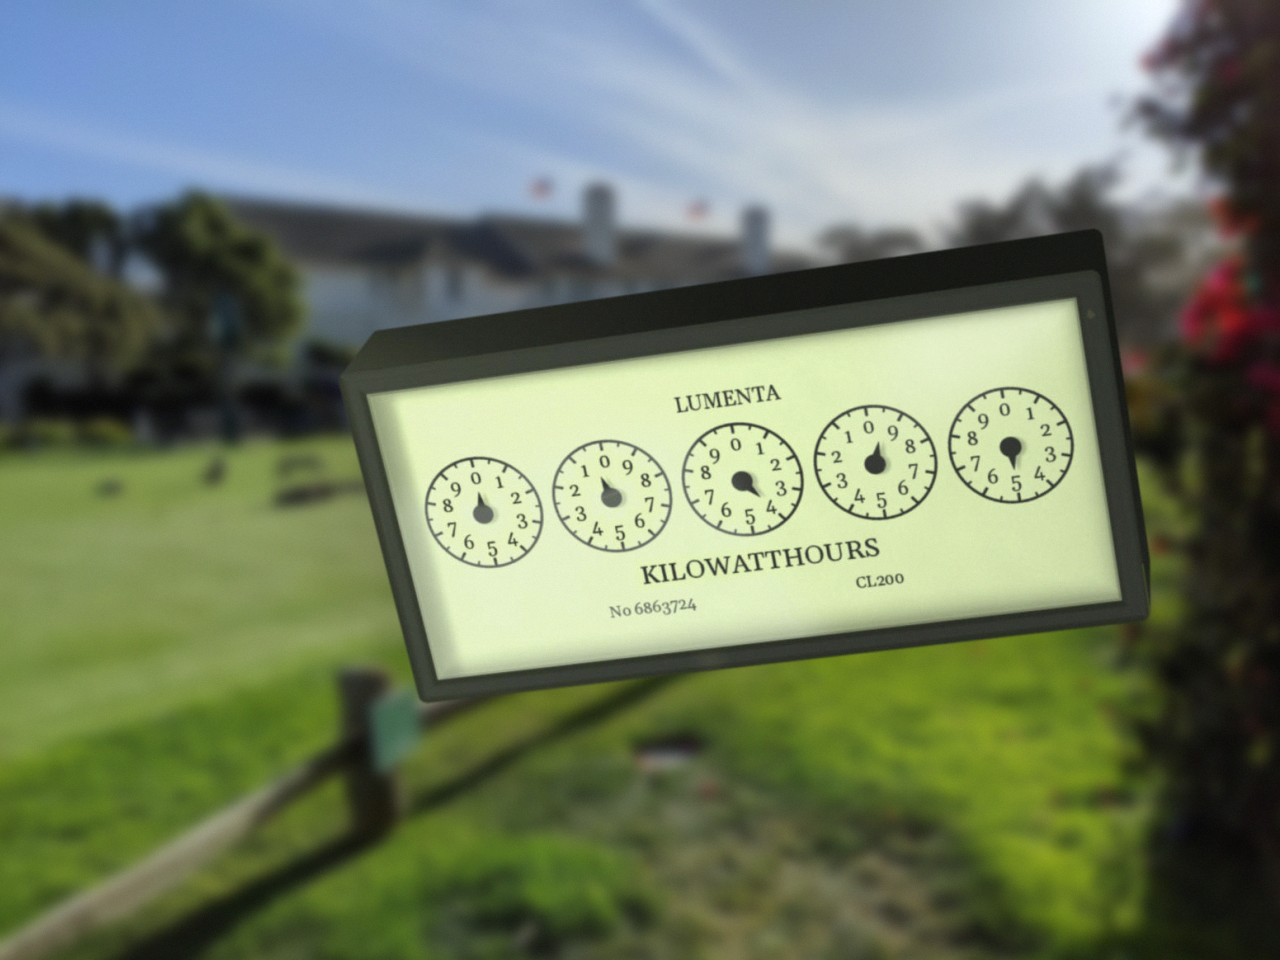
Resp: 395 kWh
